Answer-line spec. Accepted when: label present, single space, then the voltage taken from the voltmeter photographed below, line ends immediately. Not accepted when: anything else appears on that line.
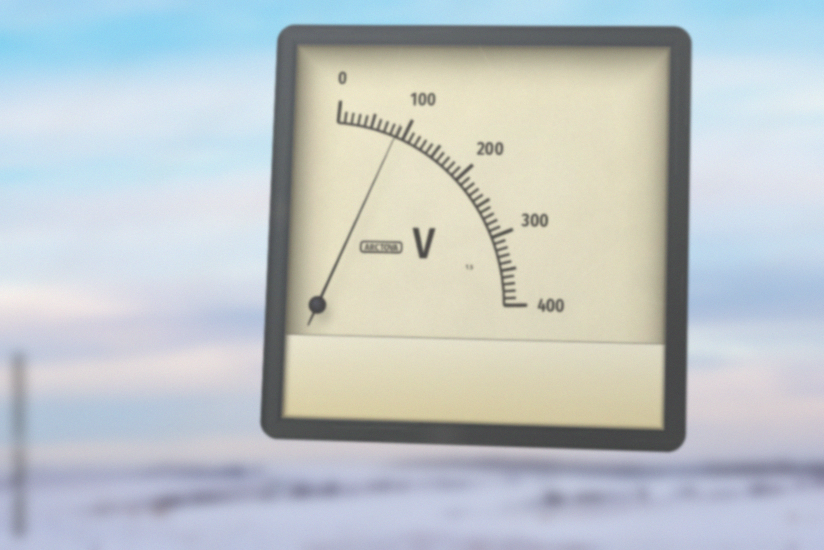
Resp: 90 V
